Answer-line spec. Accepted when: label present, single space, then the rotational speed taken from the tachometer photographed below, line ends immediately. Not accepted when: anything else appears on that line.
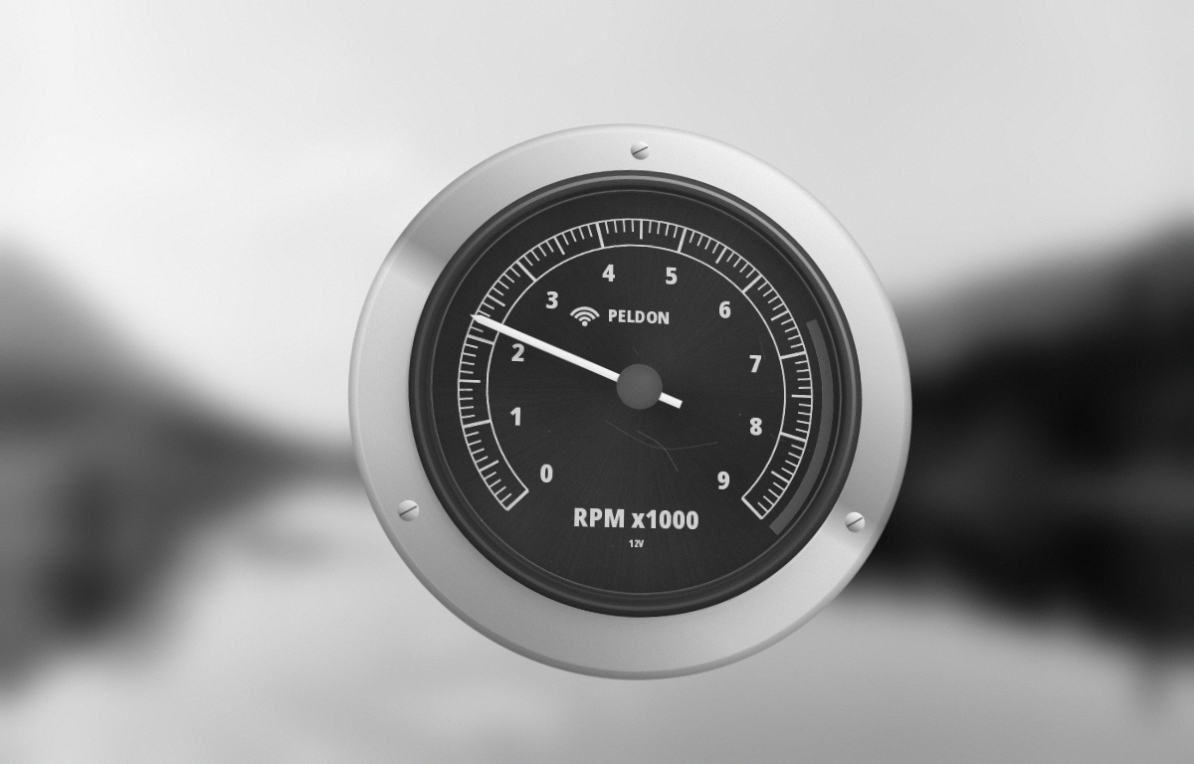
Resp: 2200 rpm
